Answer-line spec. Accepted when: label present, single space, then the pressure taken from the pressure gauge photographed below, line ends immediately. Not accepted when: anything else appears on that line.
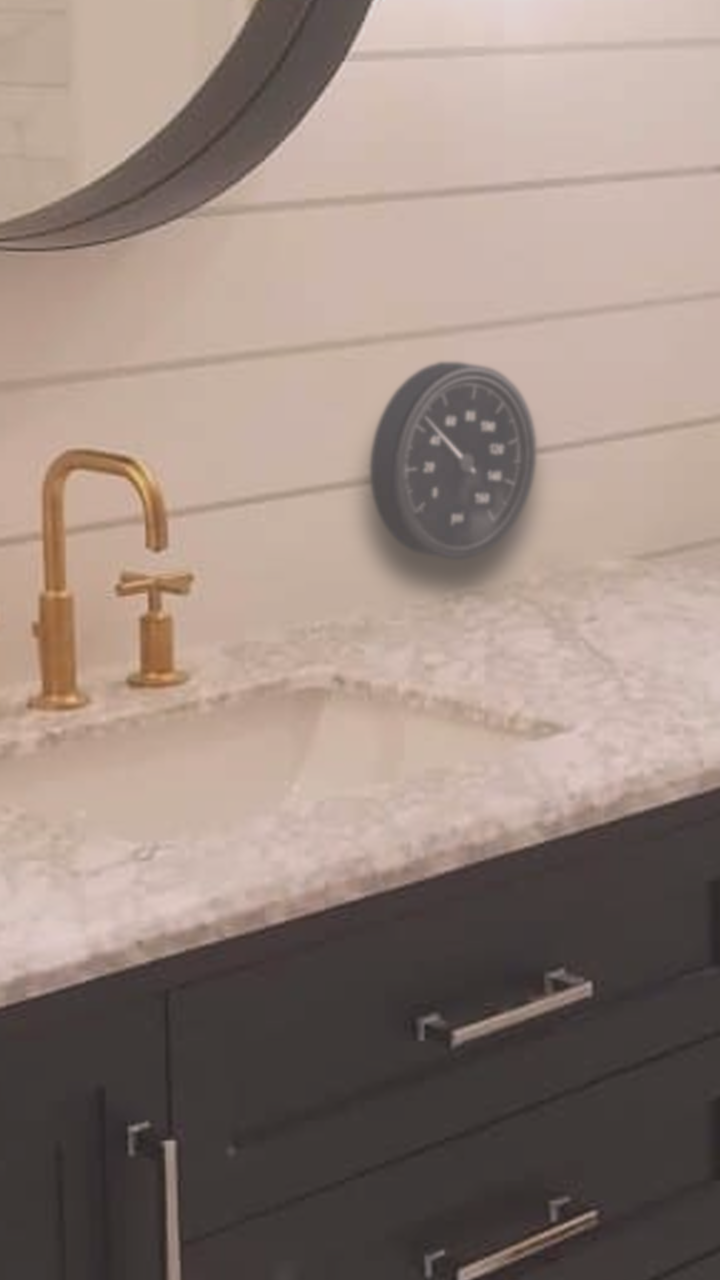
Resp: 45 psi
